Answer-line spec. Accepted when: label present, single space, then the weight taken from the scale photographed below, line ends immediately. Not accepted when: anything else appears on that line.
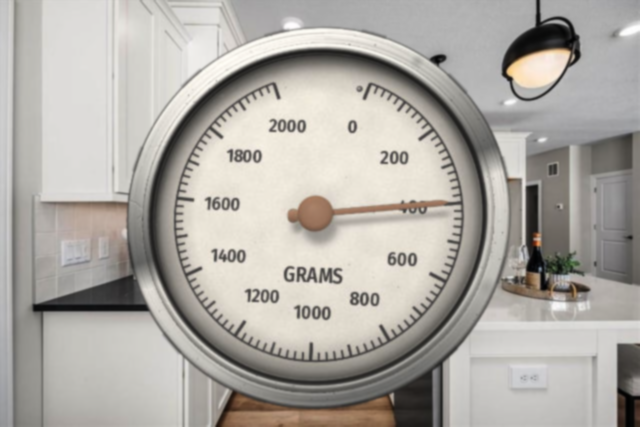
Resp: 400 g
